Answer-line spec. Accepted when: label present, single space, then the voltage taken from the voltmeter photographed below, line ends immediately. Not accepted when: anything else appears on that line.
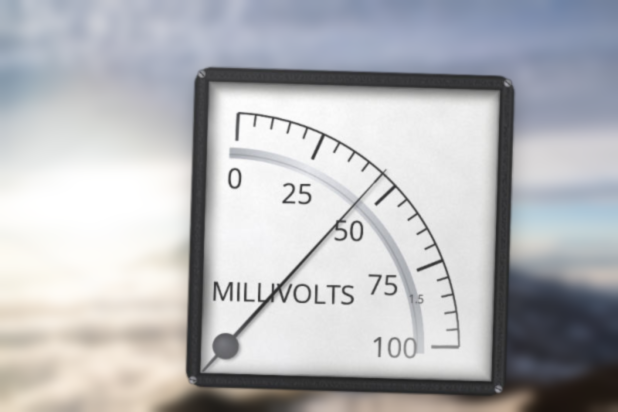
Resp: 45 mV
